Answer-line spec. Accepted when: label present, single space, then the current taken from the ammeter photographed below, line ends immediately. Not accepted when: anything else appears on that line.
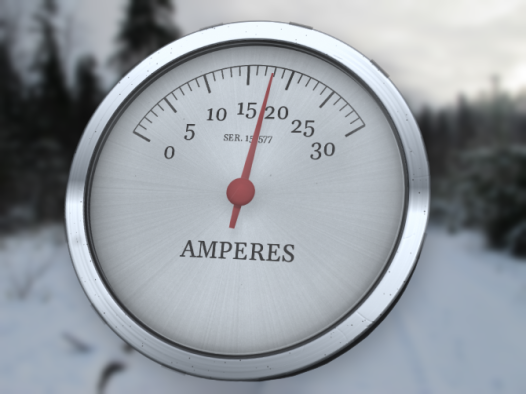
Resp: 18 A
